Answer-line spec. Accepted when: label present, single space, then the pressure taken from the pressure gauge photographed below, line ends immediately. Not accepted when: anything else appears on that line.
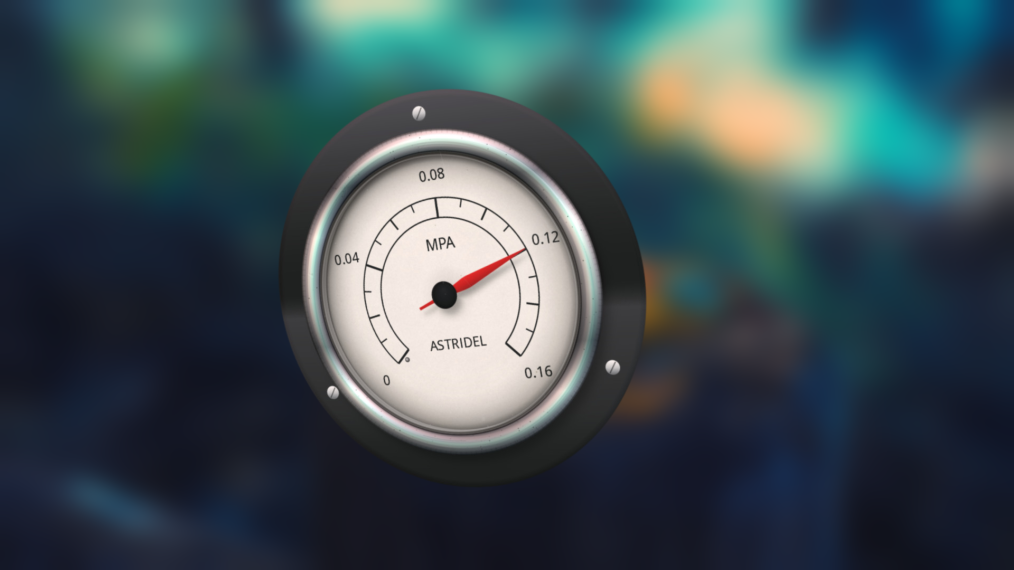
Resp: 0.12 MPa
